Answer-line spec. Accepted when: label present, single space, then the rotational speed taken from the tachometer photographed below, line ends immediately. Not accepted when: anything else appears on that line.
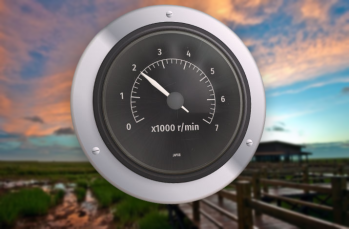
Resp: 2000 rpm
